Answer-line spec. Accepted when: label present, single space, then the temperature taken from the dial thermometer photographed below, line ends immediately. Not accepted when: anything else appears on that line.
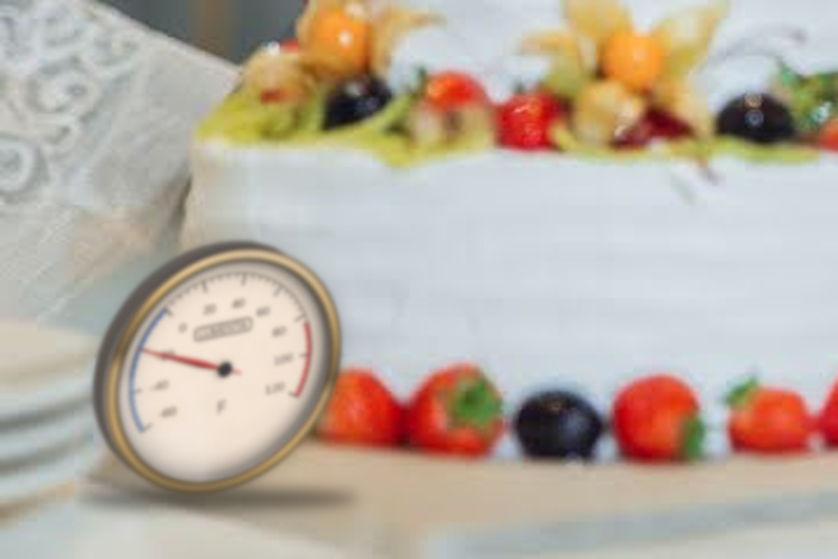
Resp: -20 °F
